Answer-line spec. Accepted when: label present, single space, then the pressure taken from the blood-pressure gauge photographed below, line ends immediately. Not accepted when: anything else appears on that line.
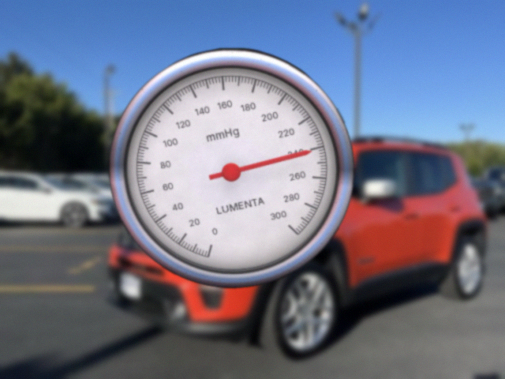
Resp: 240 mmHg
